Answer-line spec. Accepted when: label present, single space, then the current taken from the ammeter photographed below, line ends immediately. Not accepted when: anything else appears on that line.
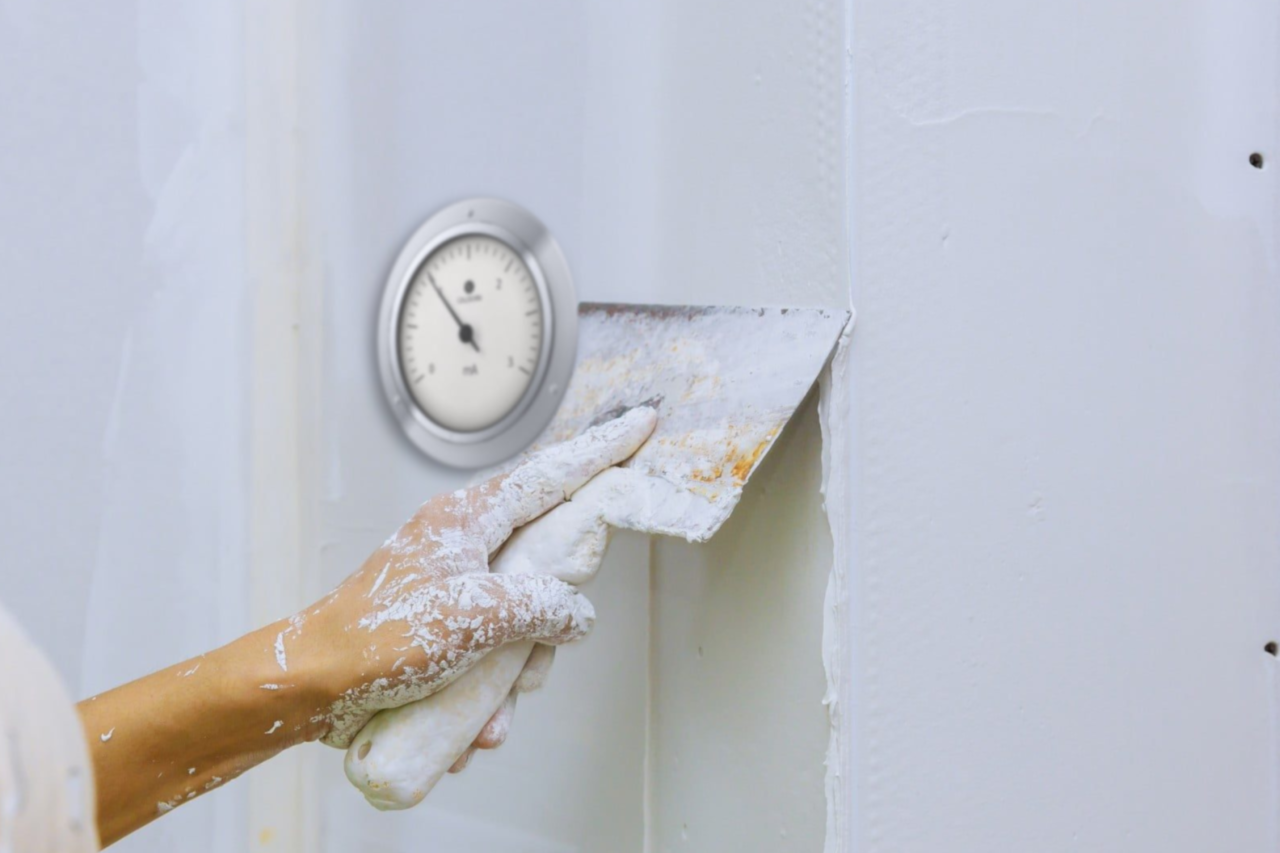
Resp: 1 mA
